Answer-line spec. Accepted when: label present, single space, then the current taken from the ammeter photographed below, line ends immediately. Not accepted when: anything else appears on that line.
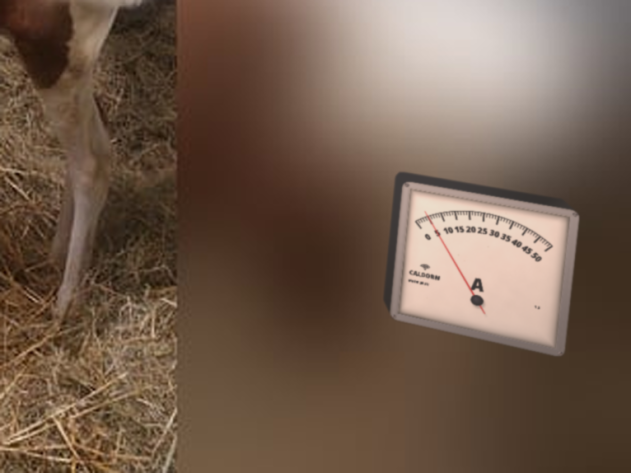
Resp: 5 A
